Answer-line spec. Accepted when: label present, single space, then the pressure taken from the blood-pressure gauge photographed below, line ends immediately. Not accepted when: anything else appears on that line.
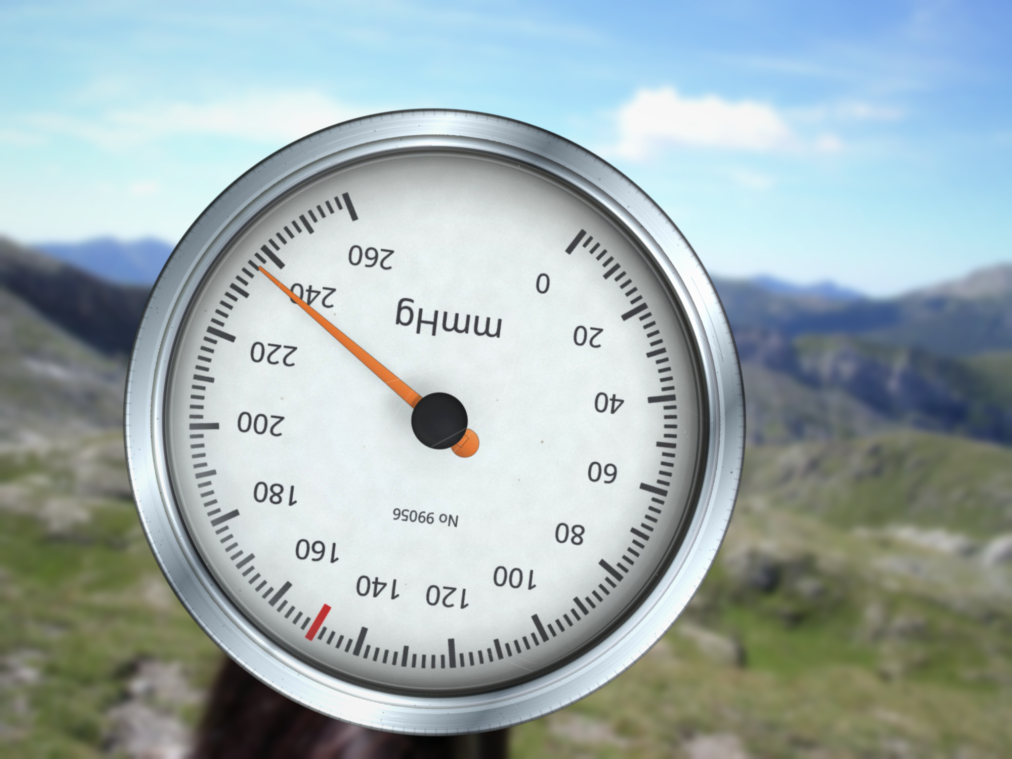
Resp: 236 mmHg
